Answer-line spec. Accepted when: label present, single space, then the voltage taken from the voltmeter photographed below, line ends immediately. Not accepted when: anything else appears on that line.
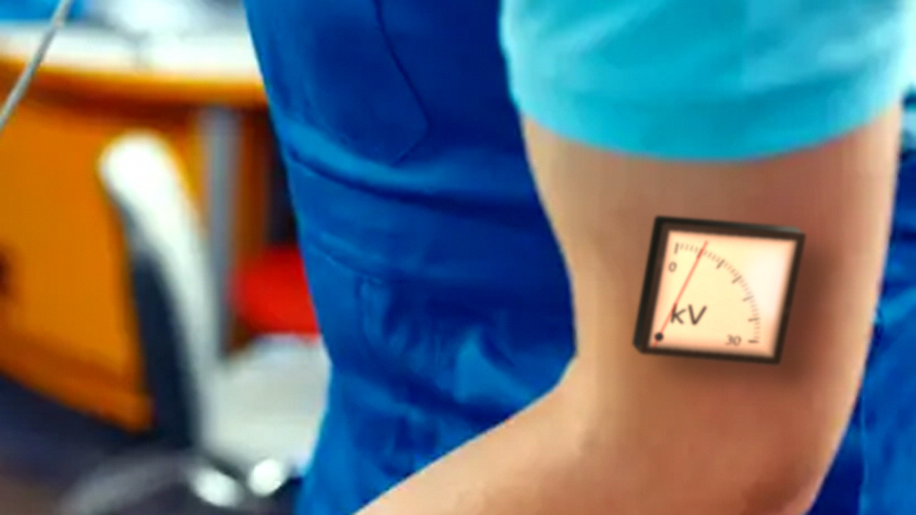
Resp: 5 kV
